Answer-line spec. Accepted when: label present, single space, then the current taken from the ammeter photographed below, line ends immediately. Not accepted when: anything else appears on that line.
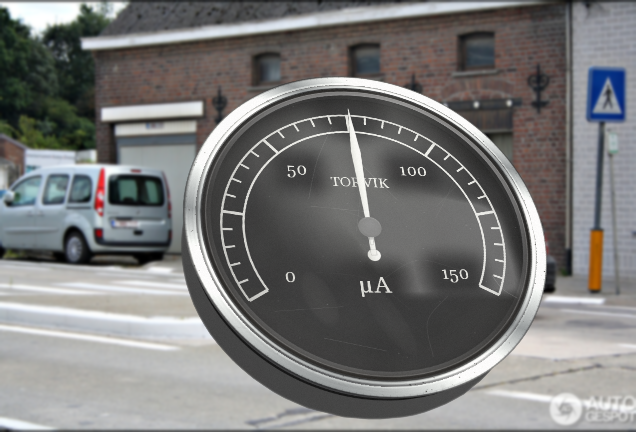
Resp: 75 µA
